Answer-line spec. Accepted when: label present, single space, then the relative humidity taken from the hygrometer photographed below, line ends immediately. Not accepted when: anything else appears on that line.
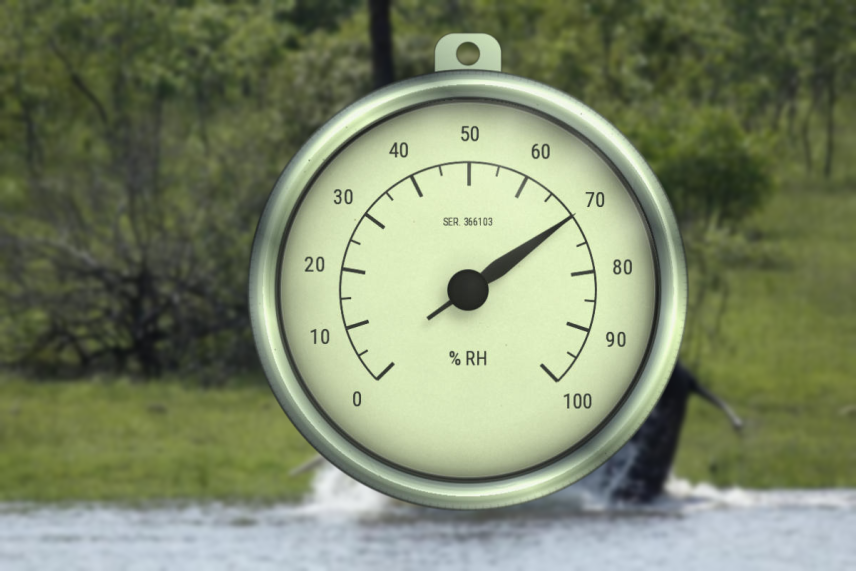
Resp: 70 %
